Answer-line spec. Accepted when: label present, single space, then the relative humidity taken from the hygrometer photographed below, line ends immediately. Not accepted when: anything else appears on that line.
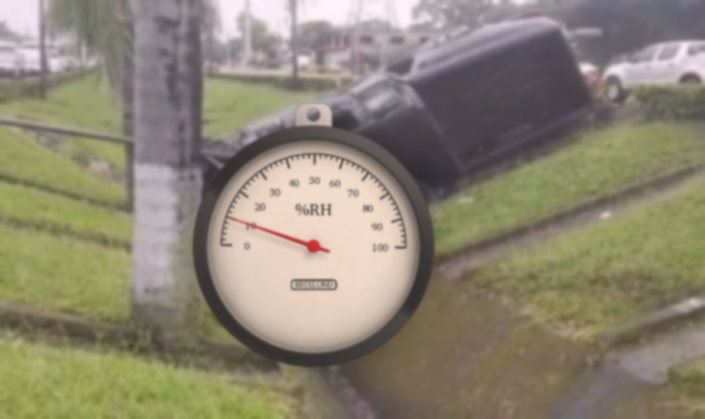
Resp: 10 %
